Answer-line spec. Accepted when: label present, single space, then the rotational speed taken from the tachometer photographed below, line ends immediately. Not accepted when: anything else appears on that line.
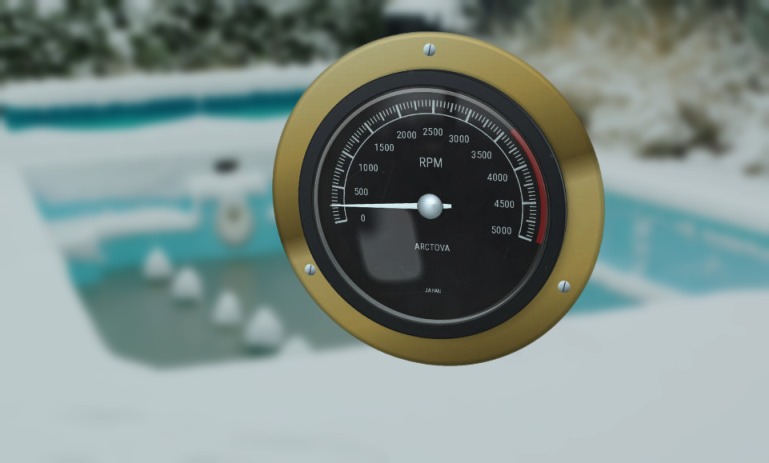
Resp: 250 rpm
